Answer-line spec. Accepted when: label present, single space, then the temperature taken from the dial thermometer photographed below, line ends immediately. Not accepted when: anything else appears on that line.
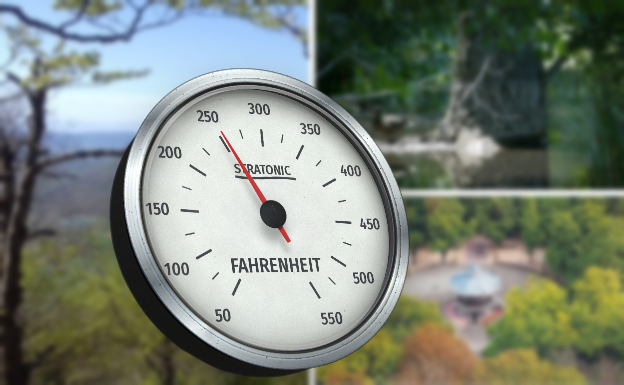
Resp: 250 °F
